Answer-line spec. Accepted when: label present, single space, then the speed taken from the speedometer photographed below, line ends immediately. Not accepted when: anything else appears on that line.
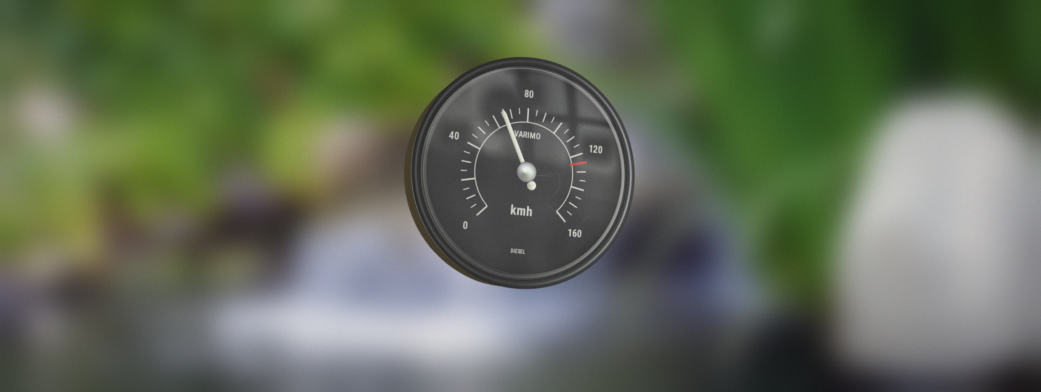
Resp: 65 km/h
